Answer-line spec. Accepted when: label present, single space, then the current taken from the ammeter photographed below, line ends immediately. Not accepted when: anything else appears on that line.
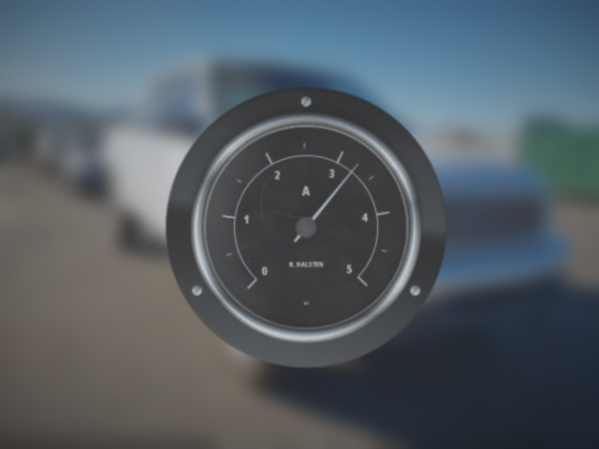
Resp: 3.25 A
